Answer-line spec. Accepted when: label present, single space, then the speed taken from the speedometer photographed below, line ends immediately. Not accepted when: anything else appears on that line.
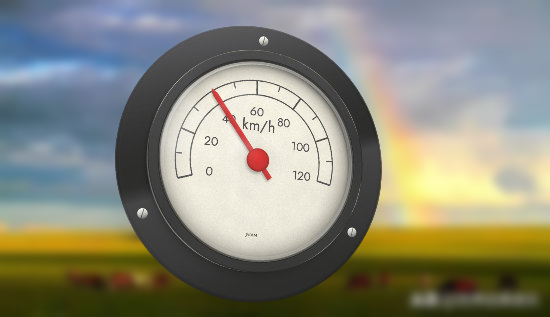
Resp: 40 km/h
